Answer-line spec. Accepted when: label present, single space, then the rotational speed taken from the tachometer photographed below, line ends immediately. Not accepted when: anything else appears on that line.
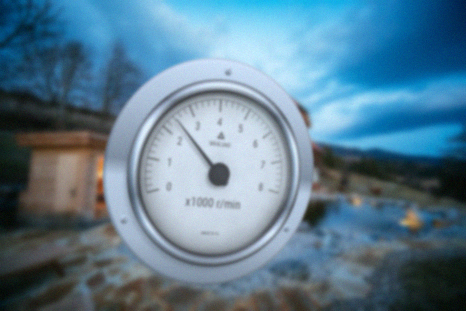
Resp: 2400 rpm
